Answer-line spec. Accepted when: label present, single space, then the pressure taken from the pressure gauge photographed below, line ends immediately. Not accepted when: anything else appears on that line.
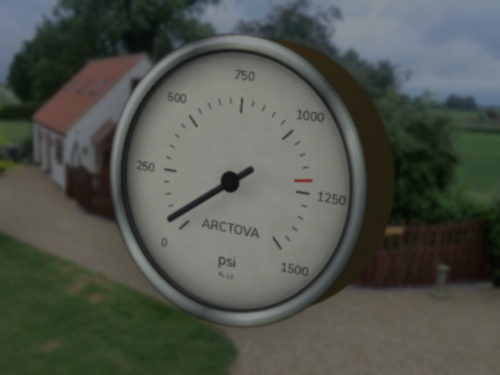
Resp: 50 psi
